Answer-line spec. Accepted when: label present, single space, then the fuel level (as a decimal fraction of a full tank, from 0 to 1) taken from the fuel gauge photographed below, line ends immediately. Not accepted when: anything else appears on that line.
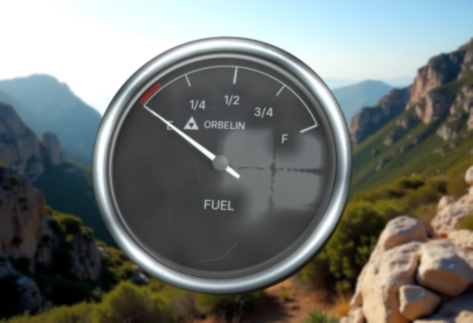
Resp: 0
